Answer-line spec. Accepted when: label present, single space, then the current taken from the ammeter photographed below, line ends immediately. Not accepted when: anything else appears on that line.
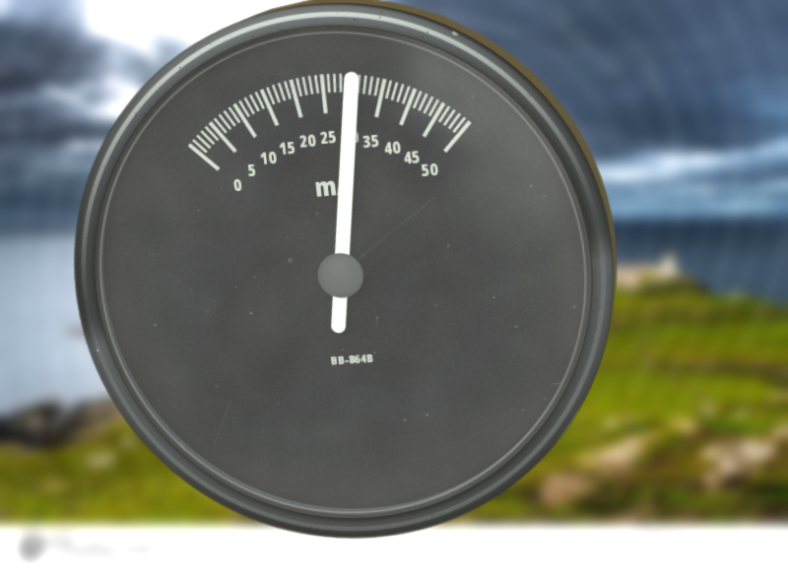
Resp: 30 mA
